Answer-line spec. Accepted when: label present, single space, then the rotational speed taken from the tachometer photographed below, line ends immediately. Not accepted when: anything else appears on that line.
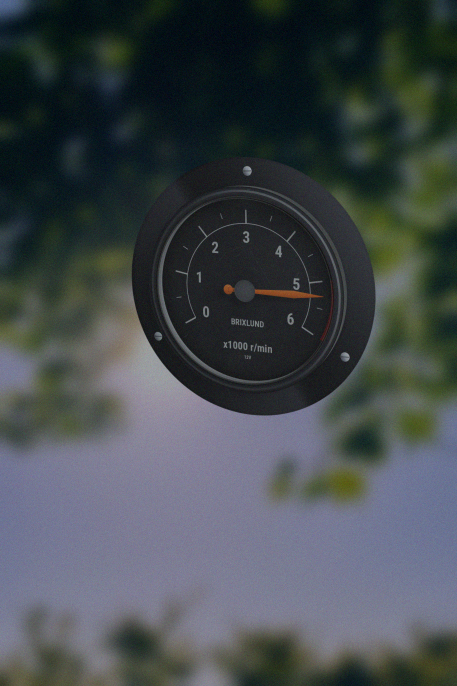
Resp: 5250 rpm
